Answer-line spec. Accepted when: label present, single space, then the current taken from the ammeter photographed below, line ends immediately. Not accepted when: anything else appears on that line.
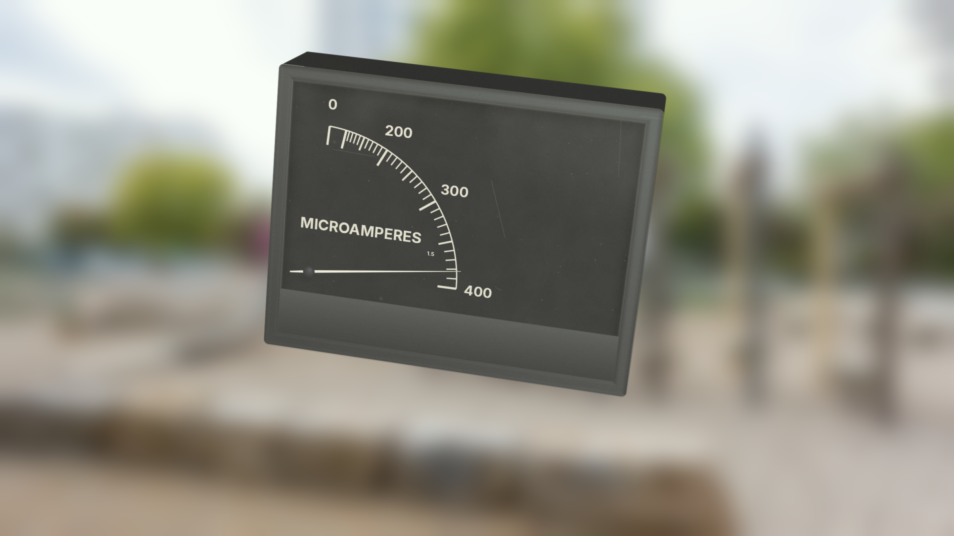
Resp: 380 µA
